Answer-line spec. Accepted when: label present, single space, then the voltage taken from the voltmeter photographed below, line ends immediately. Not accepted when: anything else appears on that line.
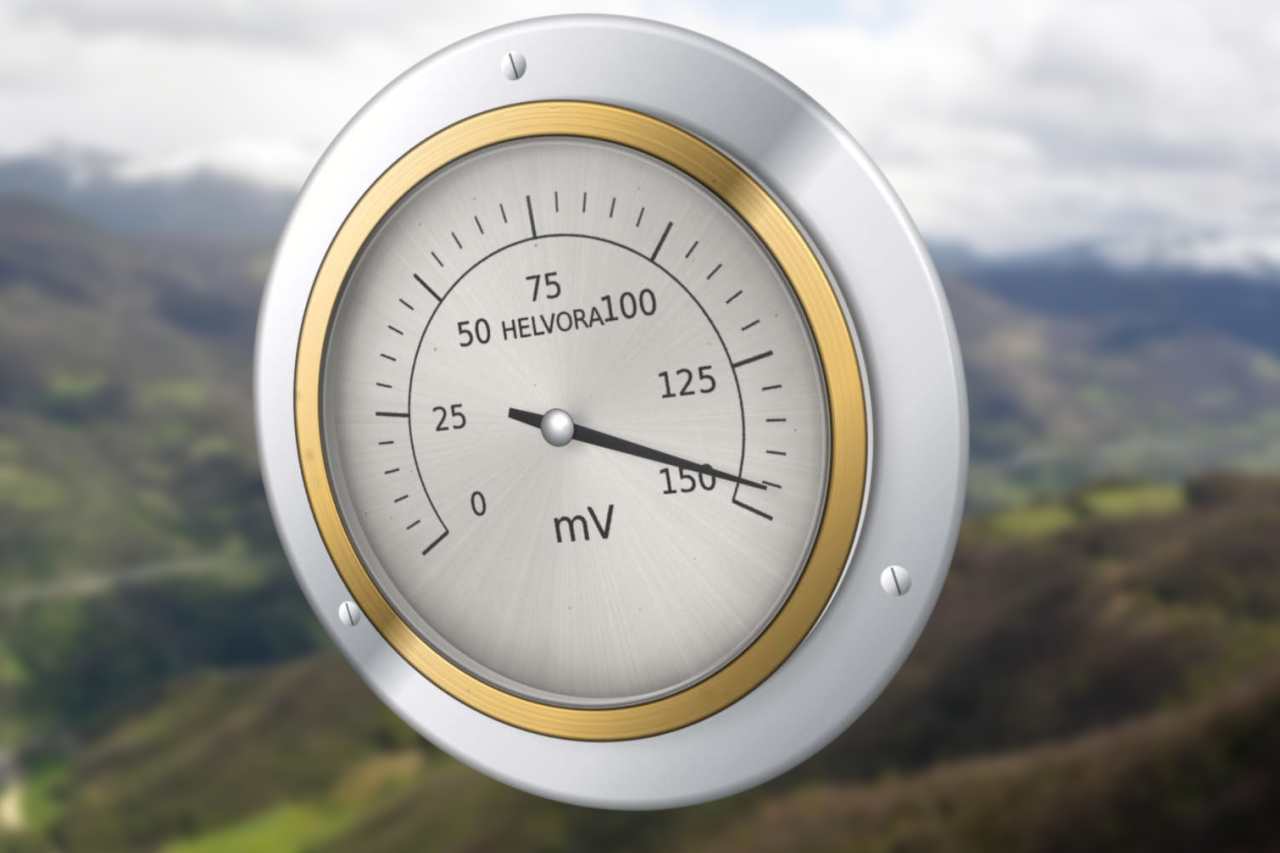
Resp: 145 mV
